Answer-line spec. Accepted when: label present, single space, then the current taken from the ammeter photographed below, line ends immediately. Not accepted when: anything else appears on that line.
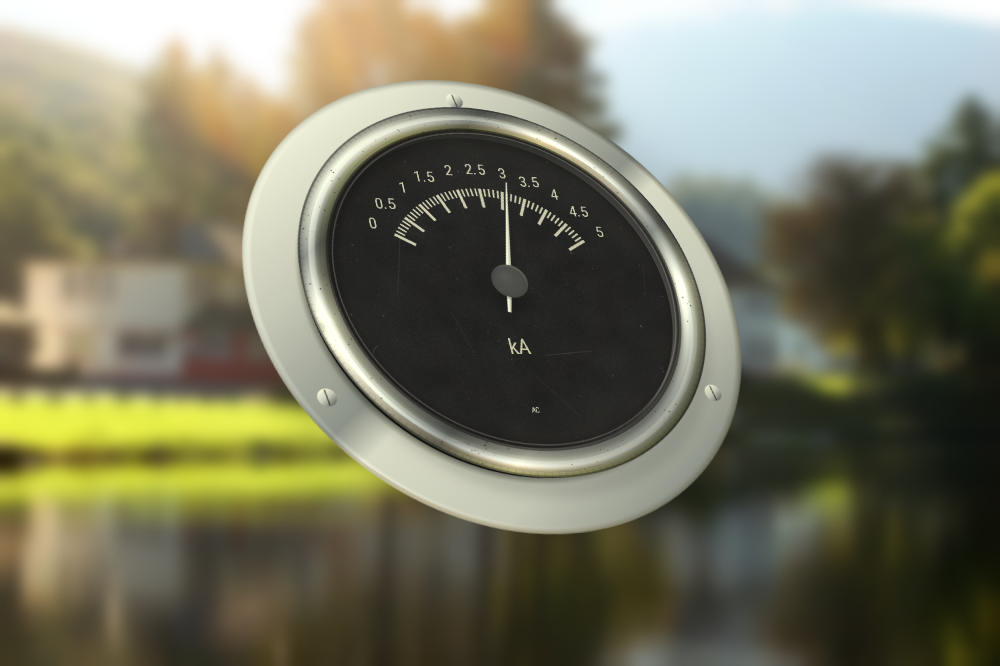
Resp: 3 kA
